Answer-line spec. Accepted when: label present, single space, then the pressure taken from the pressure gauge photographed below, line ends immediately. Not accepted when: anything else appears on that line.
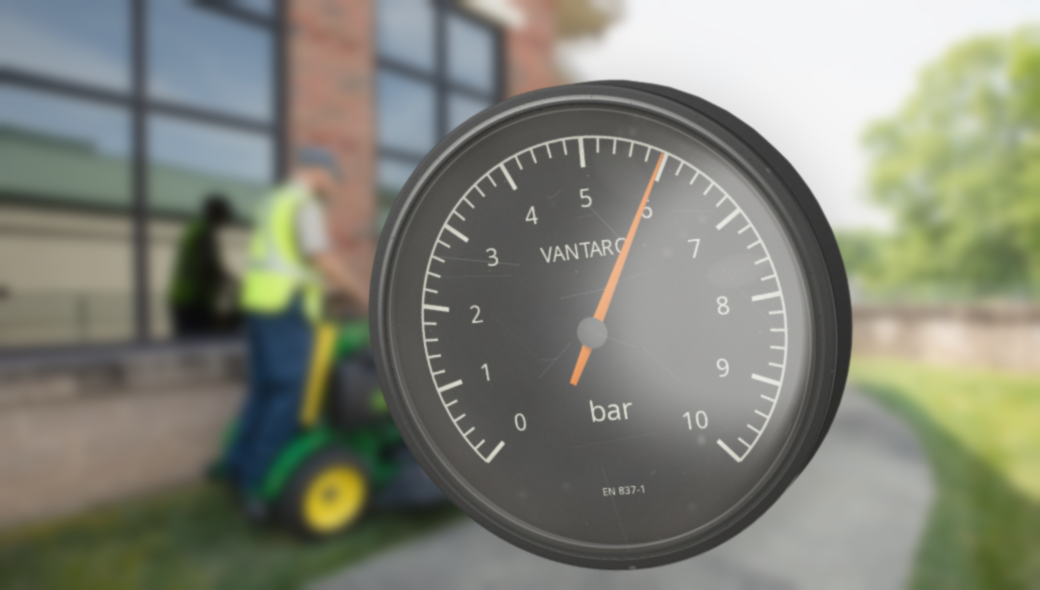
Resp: 6 bar
